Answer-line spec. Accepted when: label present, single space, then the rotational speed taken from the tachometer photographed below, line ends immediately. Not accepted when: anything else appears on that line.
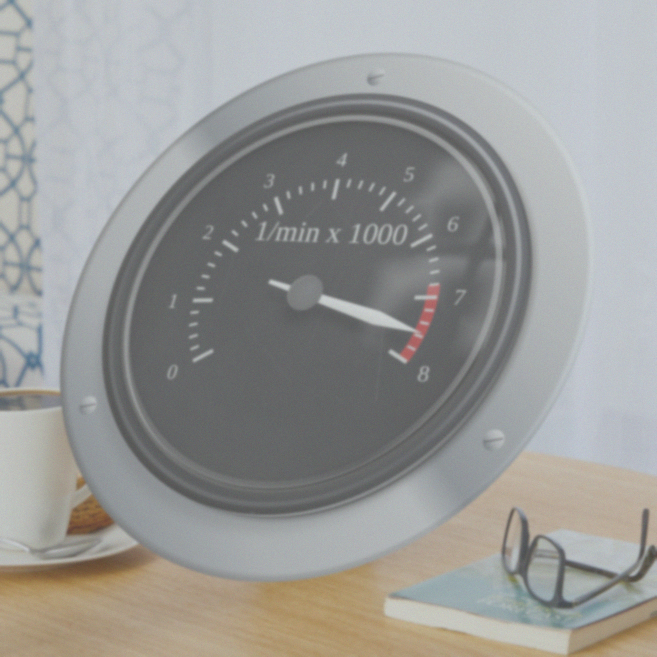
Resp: 7600 rpm
